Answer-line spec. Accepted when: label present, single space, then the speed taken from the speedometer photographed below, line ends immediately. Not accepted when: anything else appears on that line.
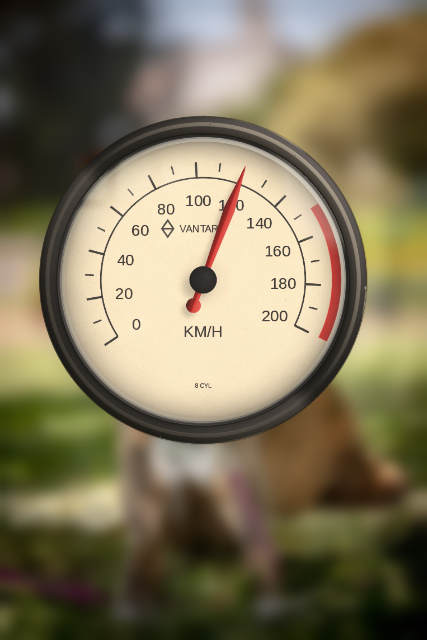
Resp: 120 km/h
